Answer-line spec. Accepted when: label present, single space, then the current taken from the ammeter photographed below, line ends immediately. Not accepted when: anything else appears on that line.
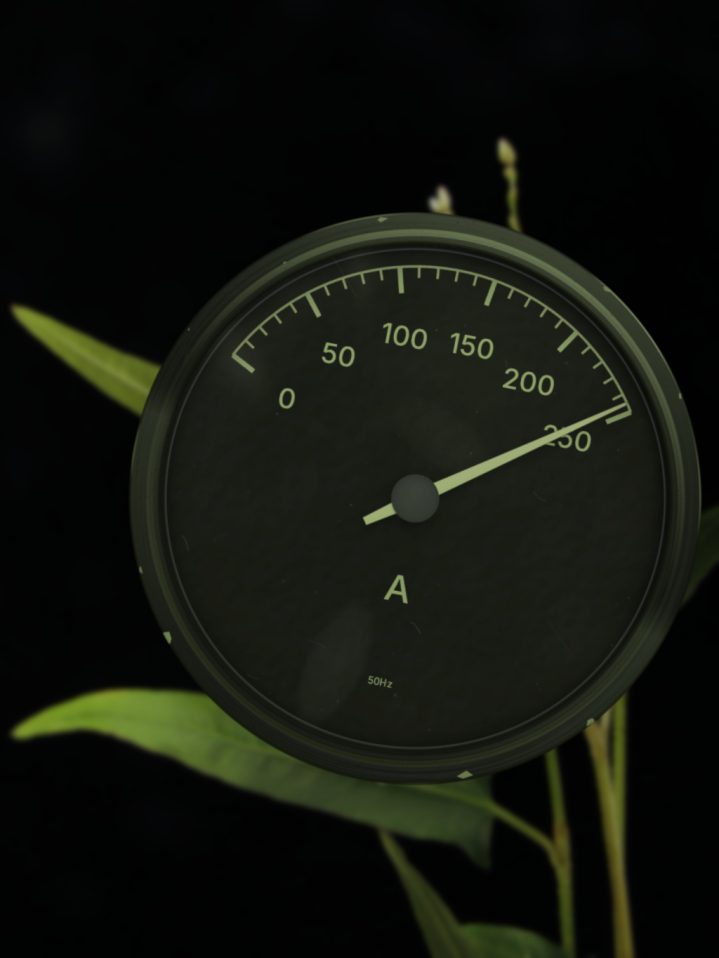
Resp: 245 A
